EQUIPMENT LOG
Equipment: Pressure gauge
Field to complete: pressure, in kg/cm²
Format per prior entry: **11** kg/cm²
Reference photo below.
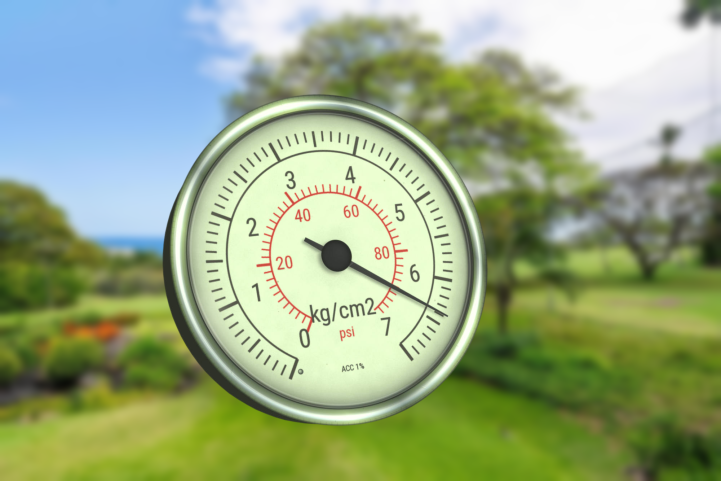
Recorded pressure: **6.4** kg/cm²
